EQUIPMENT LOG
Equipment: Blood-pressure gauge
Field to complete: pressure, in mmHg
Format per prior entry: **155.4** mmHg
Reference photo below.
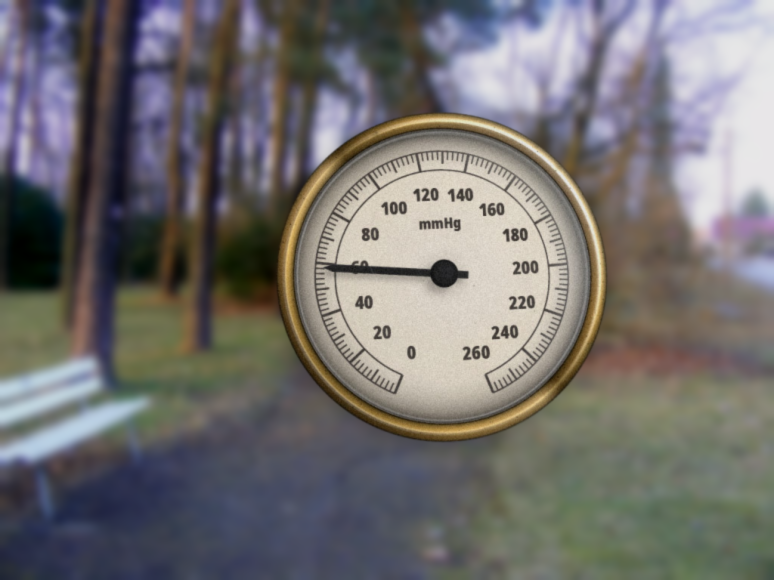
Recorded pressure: **58** mmHg
